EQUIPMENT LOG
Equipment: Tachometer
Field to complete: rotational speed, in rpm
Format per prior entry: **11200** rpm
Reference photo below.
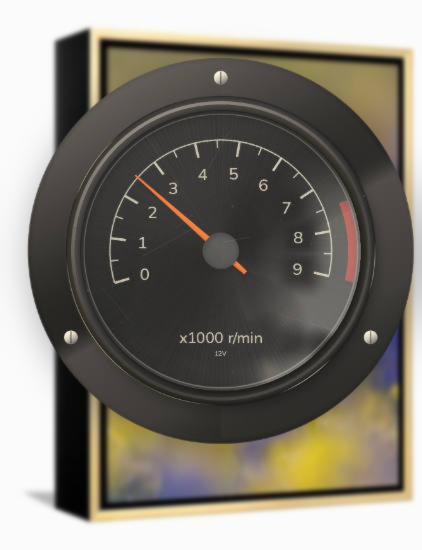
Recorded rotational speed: **2500** rpm
